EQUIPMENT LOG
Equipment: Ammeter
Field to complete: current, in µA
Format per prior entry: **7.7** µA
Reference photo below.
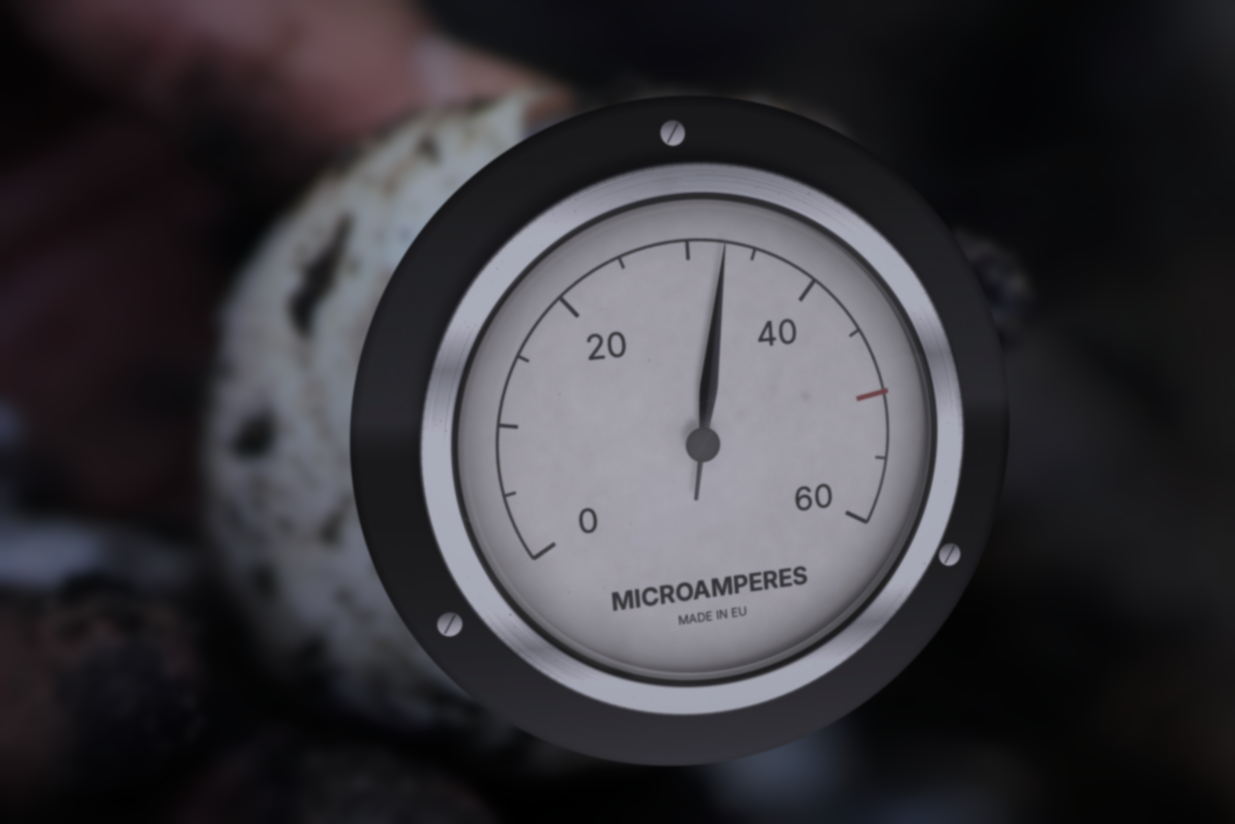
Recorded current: **32.5** µA
